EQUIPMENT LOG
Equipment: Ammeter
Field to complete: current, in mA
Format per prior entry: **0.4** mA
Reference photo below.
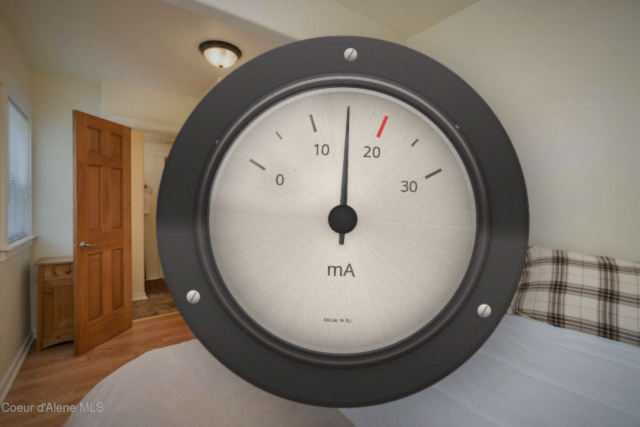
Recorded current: **15** mA
